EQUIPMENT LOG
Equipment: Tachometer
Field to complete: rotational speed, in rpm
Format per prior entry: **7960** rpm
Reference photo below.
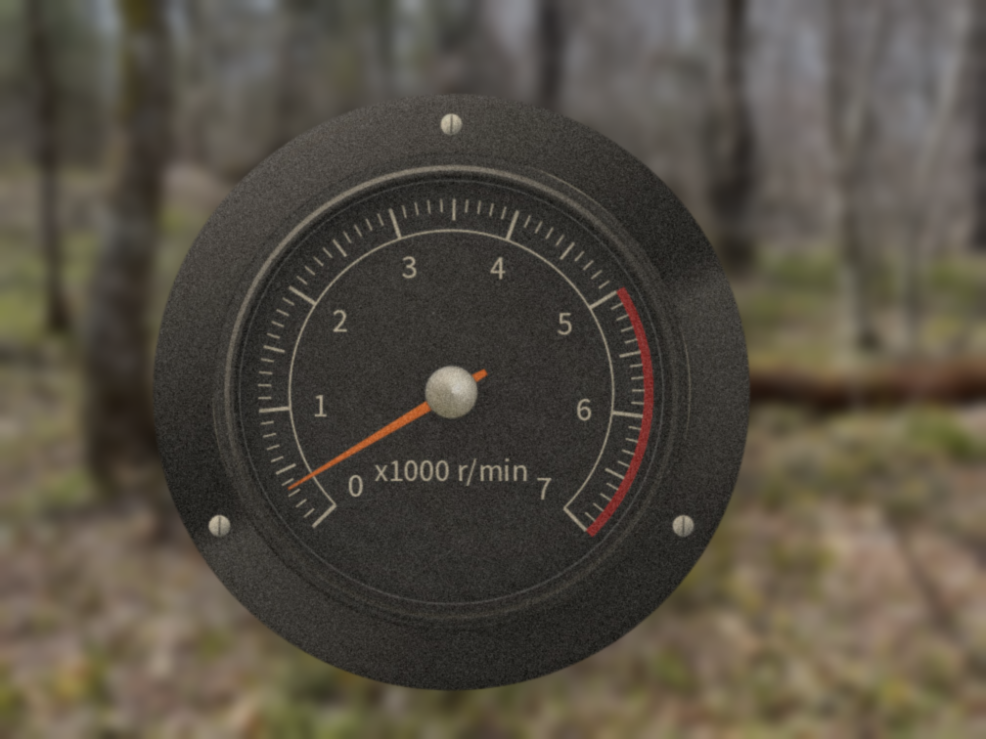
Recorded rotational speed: **350** rpm
